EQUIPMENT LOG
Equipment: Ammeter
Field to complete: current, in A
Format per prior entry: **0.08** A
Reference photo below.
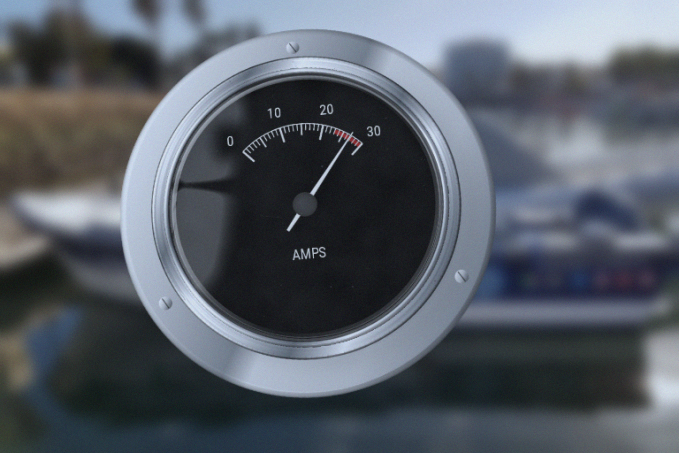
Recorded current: **27** A
